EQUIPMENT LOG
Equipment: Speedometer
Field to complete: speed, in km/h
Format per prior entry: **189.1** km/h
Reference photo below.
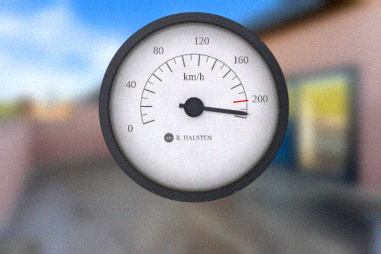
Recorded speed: **215** km/h
